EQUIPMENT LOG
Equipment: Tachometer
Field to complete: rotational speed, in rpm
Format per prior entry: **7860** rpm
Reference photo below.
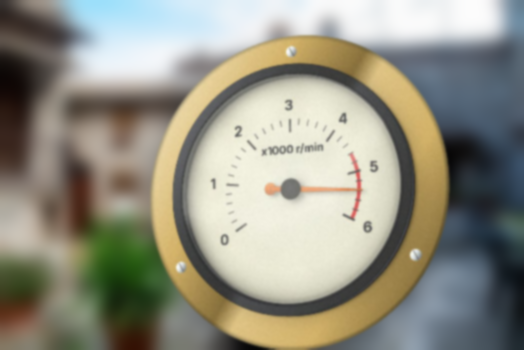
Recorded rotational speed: **5400** rpm
